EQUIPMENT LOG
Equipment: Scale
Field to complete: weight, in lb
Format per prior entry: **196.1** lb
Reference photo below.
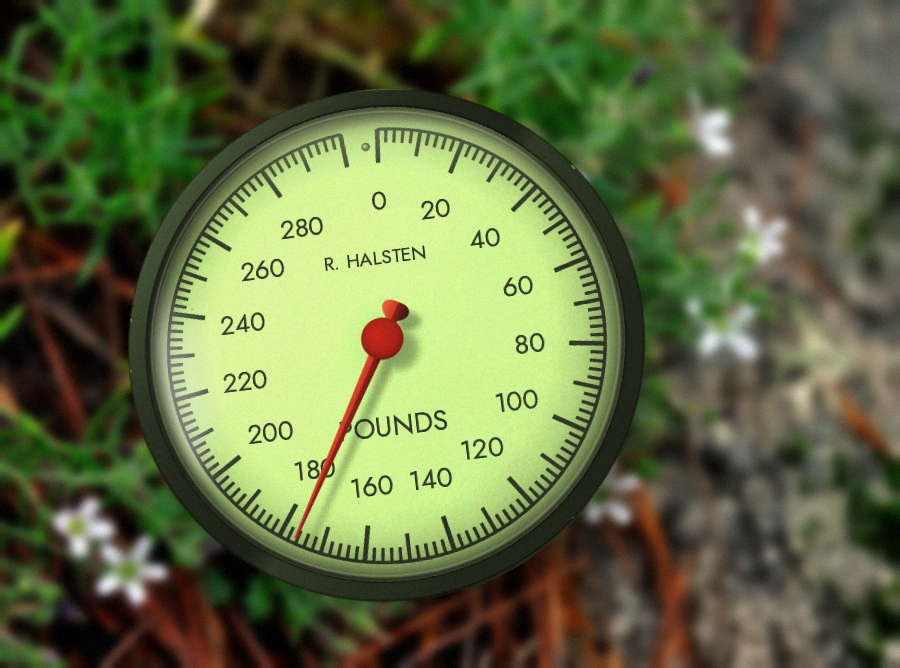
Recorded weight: **176** lb
